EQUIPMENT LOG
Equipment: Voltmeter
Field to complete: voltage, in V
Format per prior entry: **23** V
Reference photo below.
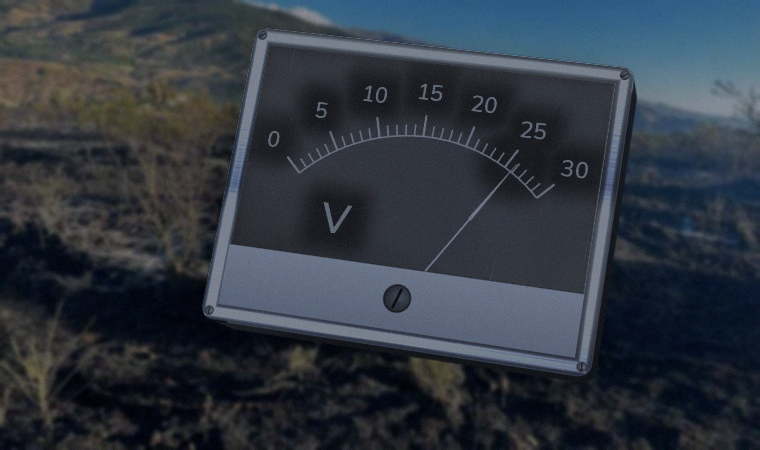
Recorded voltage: **26** V
